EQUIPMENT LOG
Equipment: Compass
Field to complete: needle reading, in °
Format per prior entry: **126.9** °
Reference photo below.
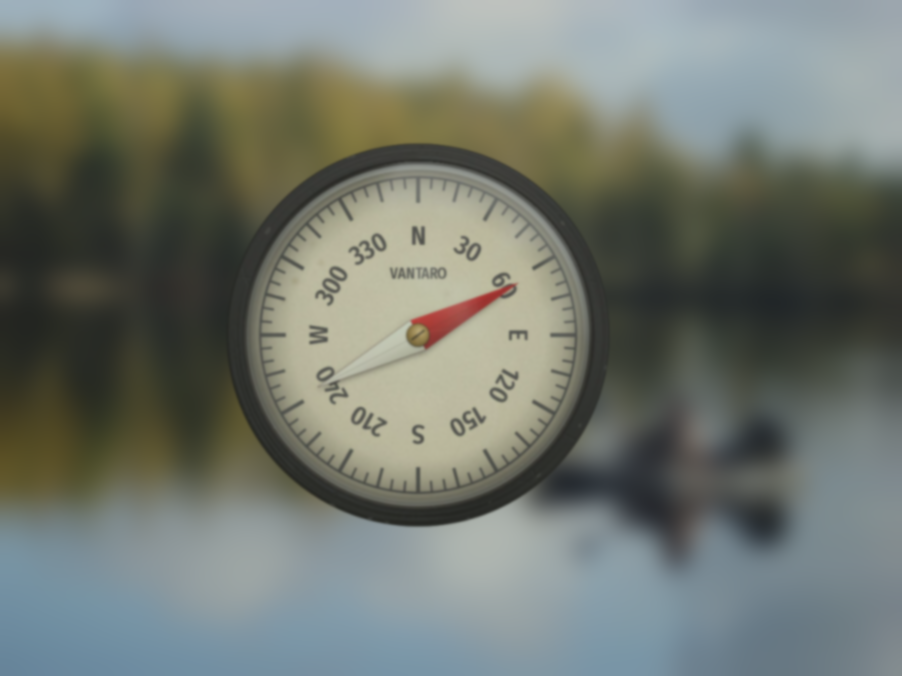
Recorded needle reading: **62.5** °
